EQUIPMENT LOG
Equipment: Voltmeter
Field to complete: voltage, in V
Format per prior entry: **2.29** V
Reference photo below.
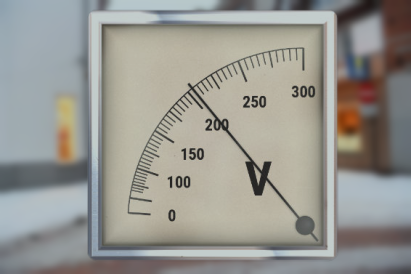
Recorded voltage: **205** V
